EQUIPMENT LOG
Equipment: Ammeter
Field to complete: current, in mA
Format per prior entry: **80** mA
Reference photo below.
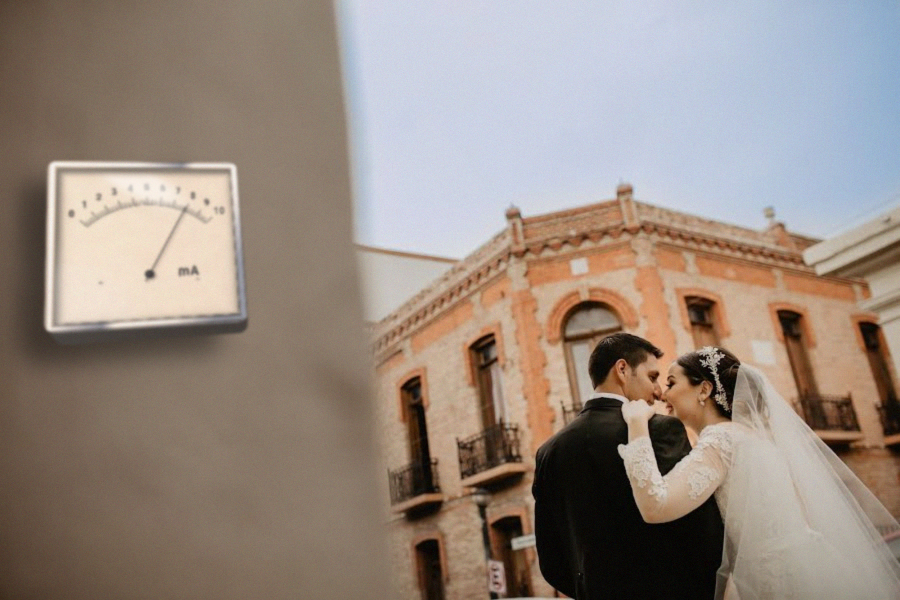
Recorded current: **8** mA
